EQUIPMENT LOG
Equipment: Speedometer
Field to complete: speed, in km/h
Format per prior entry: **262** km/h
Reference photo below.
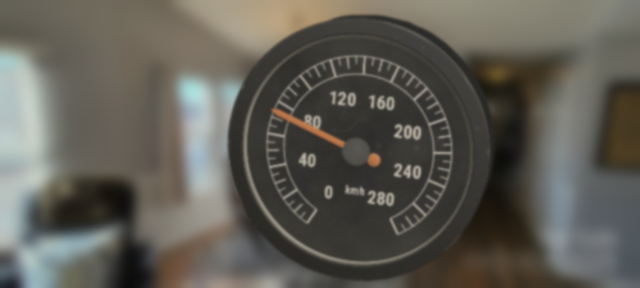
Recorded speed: **75** km/h
